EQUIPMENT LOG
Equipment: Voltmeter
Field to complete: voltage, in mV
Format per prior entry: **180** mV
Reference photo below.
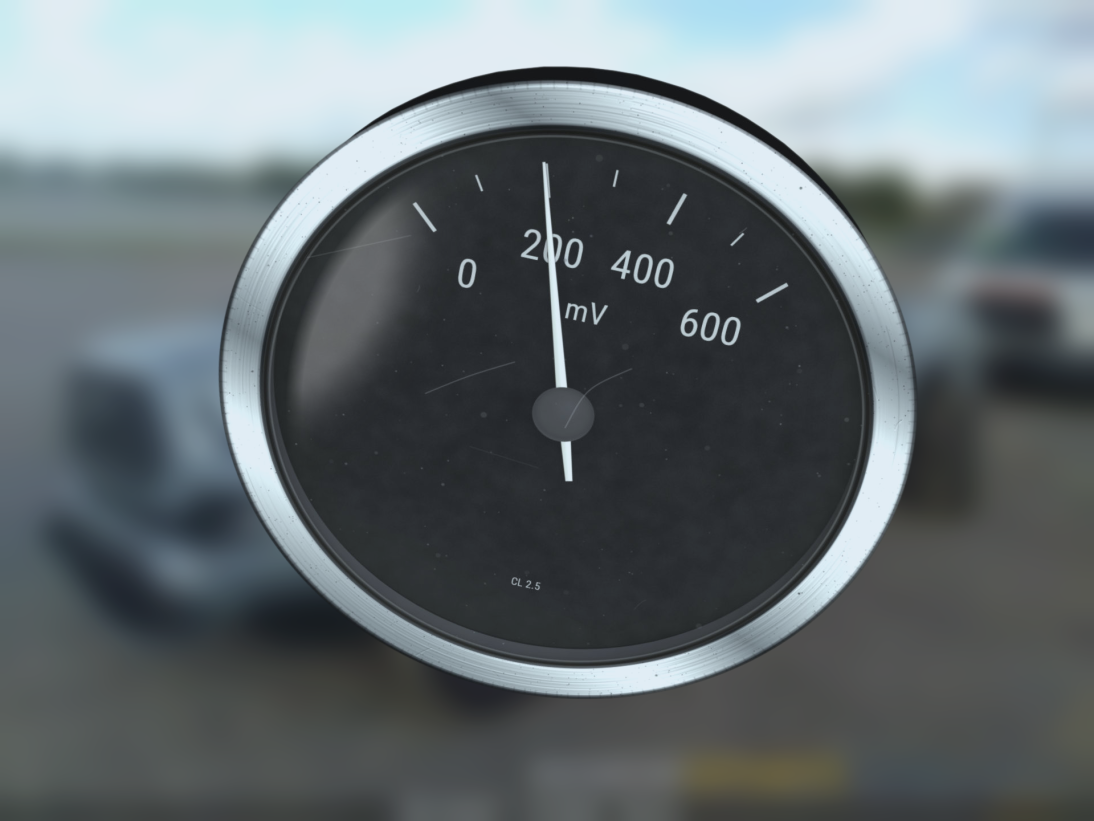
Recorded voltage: **200** mV
